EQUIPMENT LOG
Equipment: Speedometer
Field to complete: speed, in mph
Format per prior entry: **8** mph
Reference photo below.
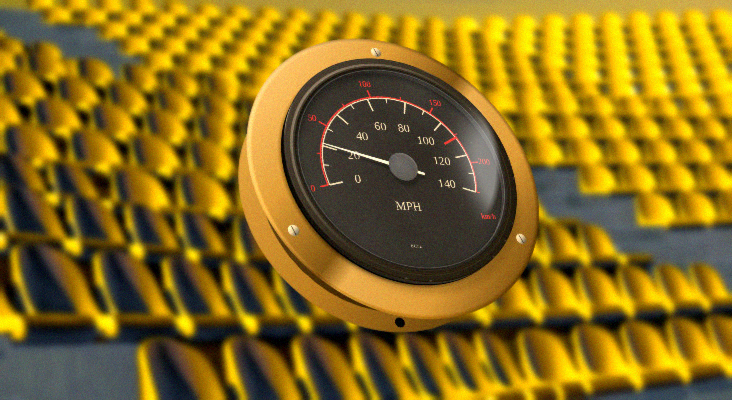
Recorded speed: **20** mph
